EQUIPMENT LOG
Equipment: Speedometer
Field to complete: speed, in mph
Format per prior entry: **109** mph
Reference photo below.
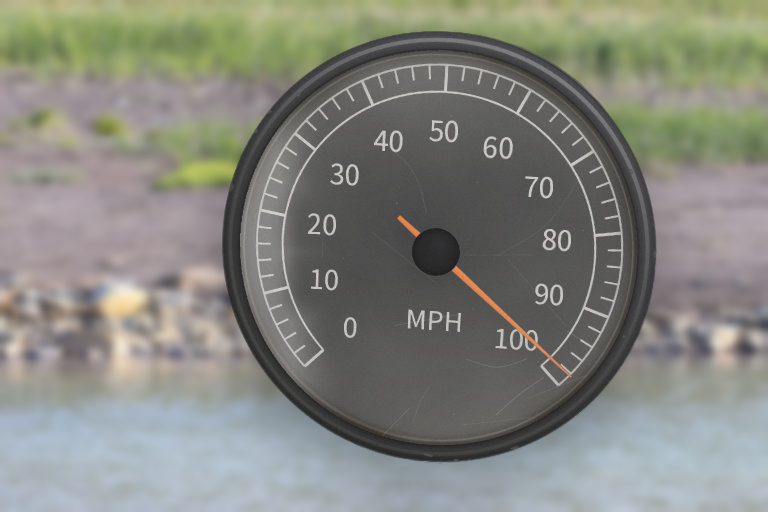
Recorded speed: **98** mph
